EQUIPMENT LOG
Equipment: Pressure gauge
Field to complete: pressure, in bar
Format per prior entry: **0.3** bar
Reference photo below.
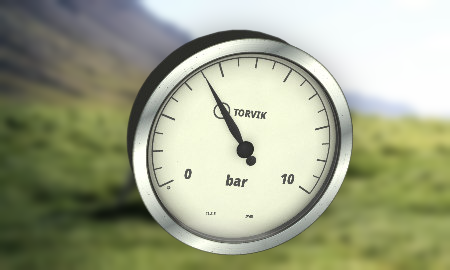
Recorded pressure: **3.5** bar
